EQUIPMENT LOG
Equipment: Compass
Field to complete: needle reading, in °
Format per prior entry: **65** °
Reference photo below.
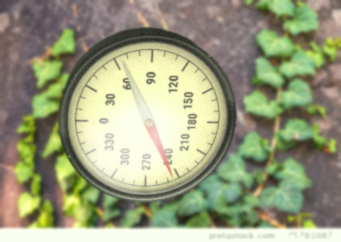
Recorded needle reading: **245** °
